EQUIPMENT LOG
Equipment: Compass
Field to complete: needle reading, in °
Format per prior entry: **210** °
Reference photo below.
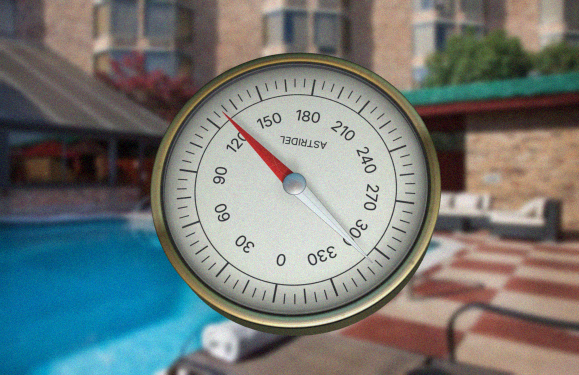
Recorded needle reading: **127.5** °
